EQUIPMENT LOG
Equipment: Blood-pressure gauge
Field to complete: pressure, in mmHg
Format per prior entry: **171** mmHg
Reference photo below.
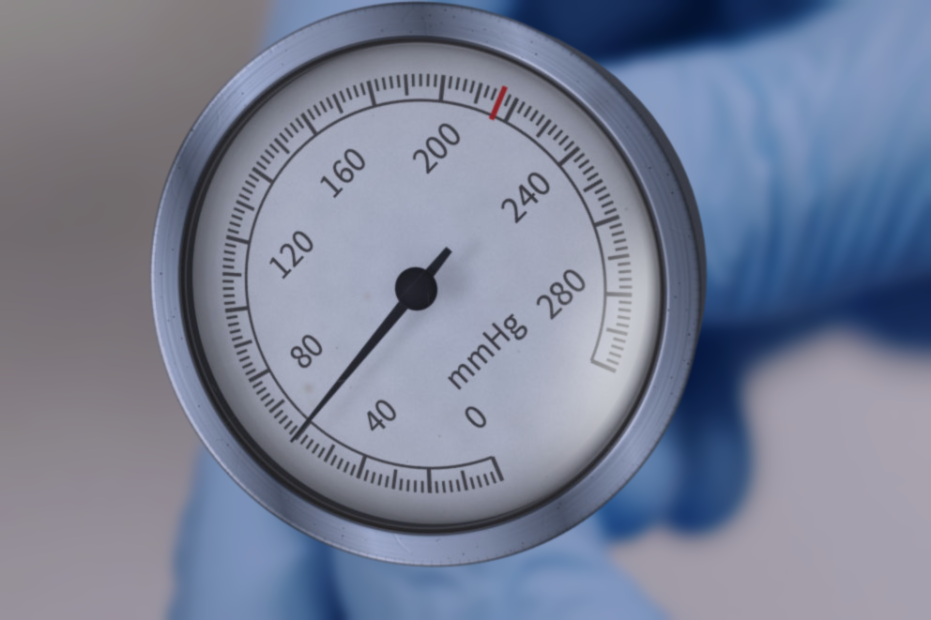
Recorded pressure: **60** mmHg
